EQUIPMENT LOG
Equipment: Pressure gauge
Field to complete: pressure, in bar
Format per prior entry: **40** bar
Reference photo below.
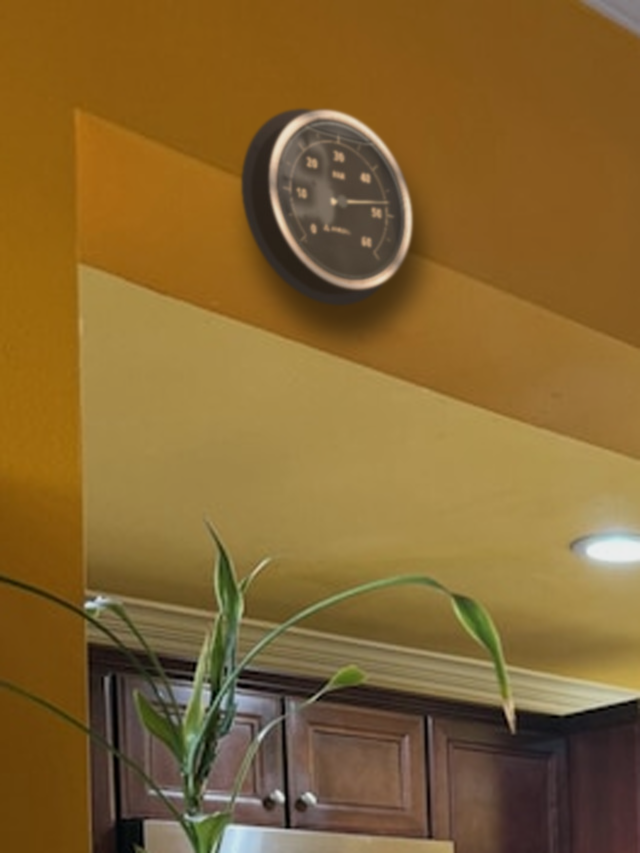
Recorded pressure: **47.5** bar
